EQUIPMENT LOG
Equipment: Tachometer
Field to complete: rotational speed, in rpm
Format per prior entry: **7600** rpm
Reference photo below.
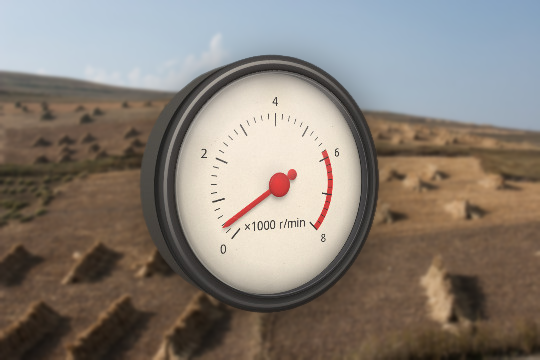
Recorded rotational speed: **400** rpm
